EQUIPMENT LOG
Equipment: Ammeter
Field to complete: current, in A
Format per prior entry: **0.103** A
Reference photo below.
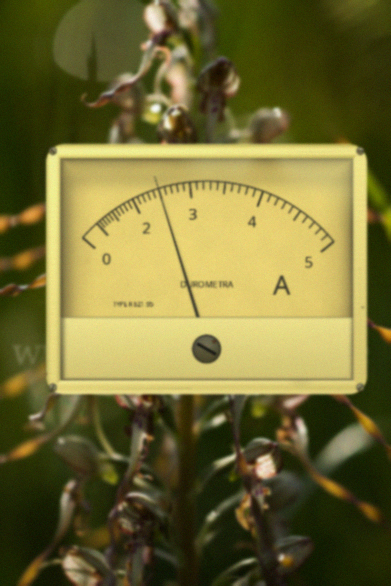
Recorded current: **2.5** A
